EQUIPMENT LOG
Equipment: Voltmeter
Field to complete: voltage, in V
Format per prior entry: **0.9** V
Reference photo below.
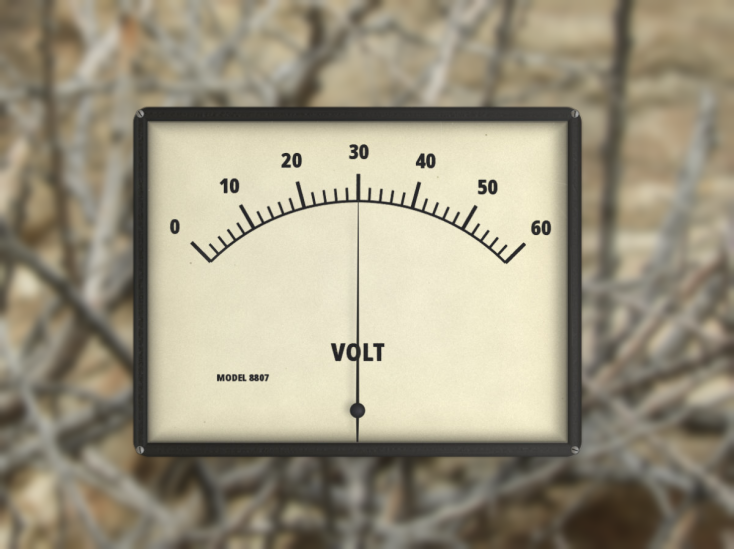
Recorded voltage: **30** V
